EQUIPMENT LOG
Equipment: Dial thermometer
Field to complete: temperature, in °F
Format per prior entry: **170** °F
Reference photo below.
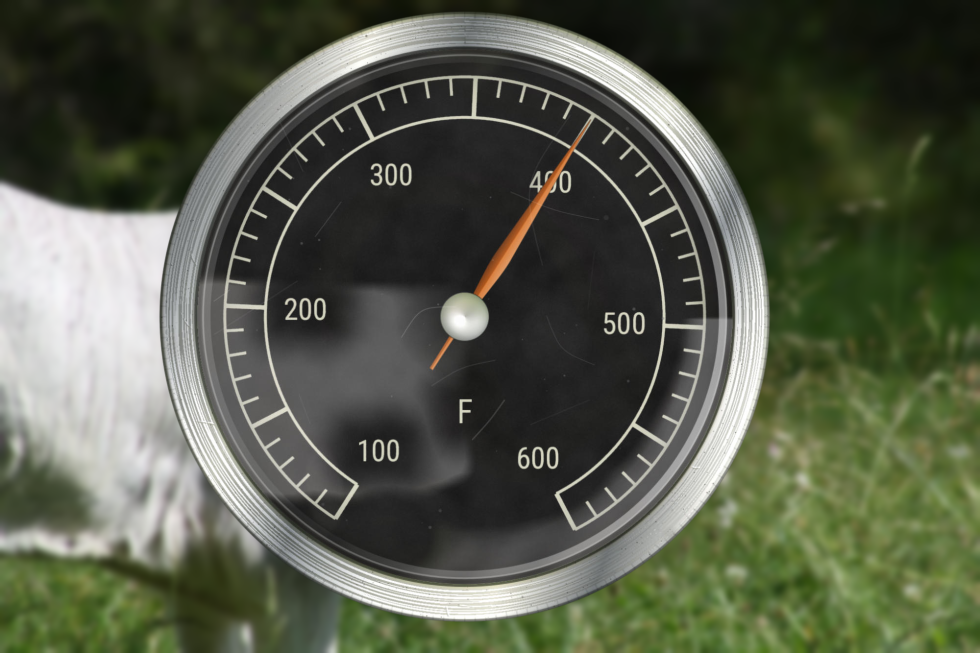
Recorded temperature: **400** °F
